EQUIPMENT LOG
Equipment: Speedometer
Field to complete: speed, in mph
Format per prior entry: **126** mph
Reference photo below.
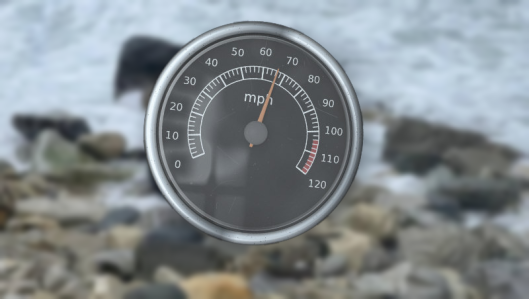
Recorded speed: **66** mph
